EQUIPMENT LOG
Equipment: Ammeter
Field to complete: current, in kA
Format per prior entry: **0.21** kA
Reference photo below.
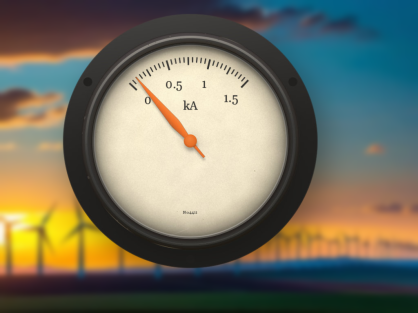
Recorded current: **0.1** kA
